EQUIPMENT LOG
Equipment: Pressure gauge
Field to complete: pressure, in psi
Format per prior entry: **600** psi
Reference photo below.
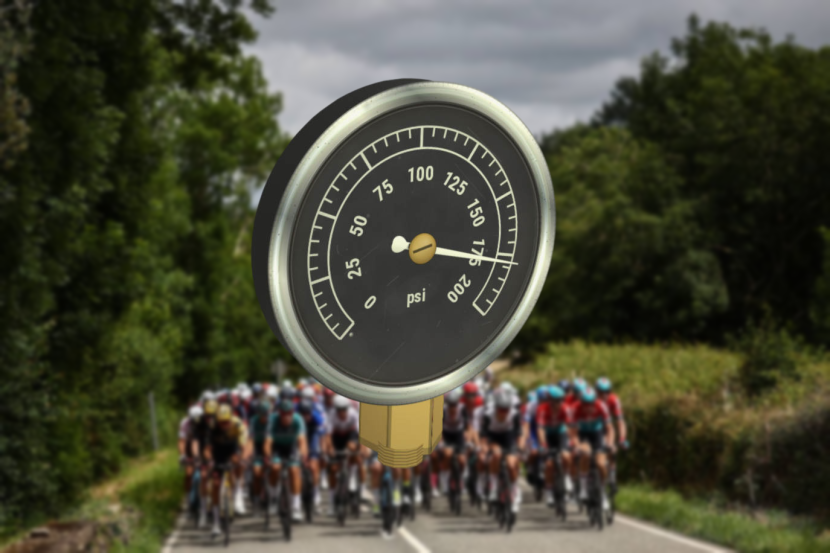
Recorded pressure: **177.5** psi
